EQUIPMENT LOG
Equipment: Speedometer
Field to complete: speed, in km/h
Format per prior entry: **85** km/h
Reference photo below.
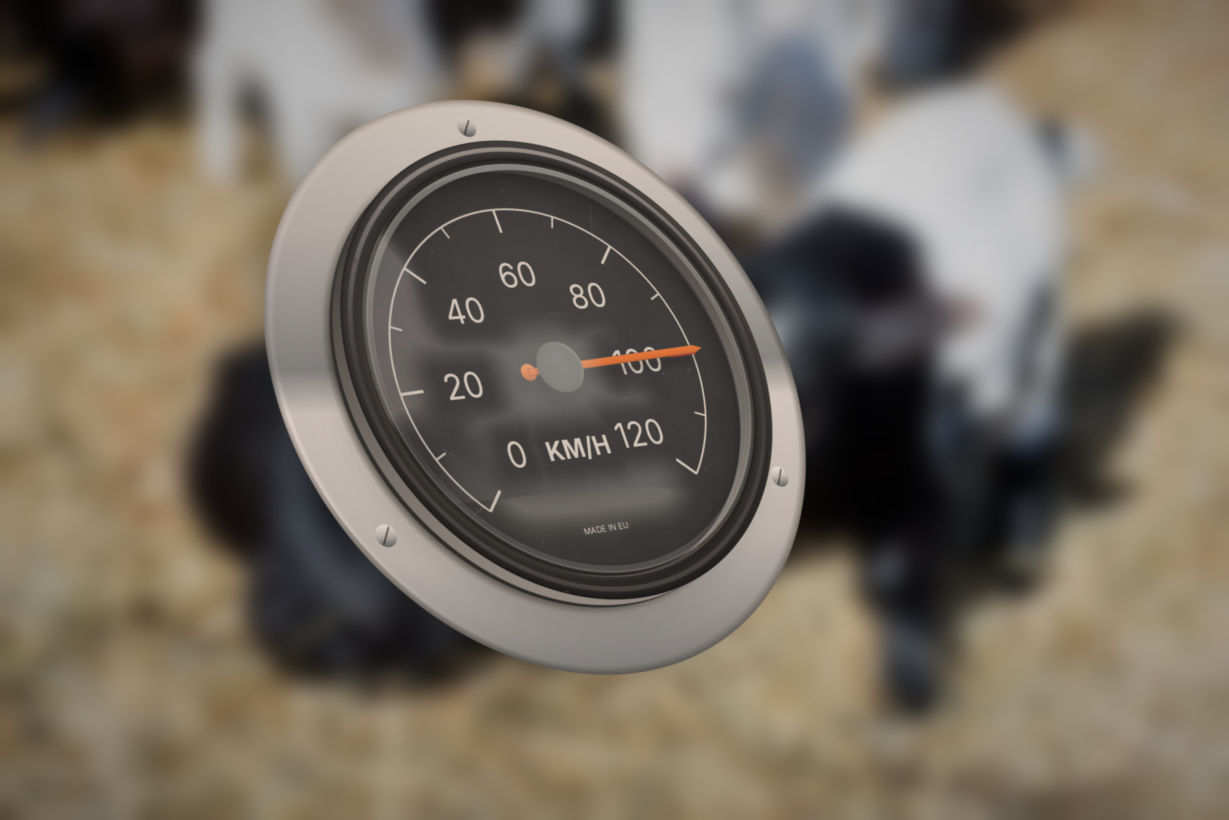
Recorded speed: **100** km/h
